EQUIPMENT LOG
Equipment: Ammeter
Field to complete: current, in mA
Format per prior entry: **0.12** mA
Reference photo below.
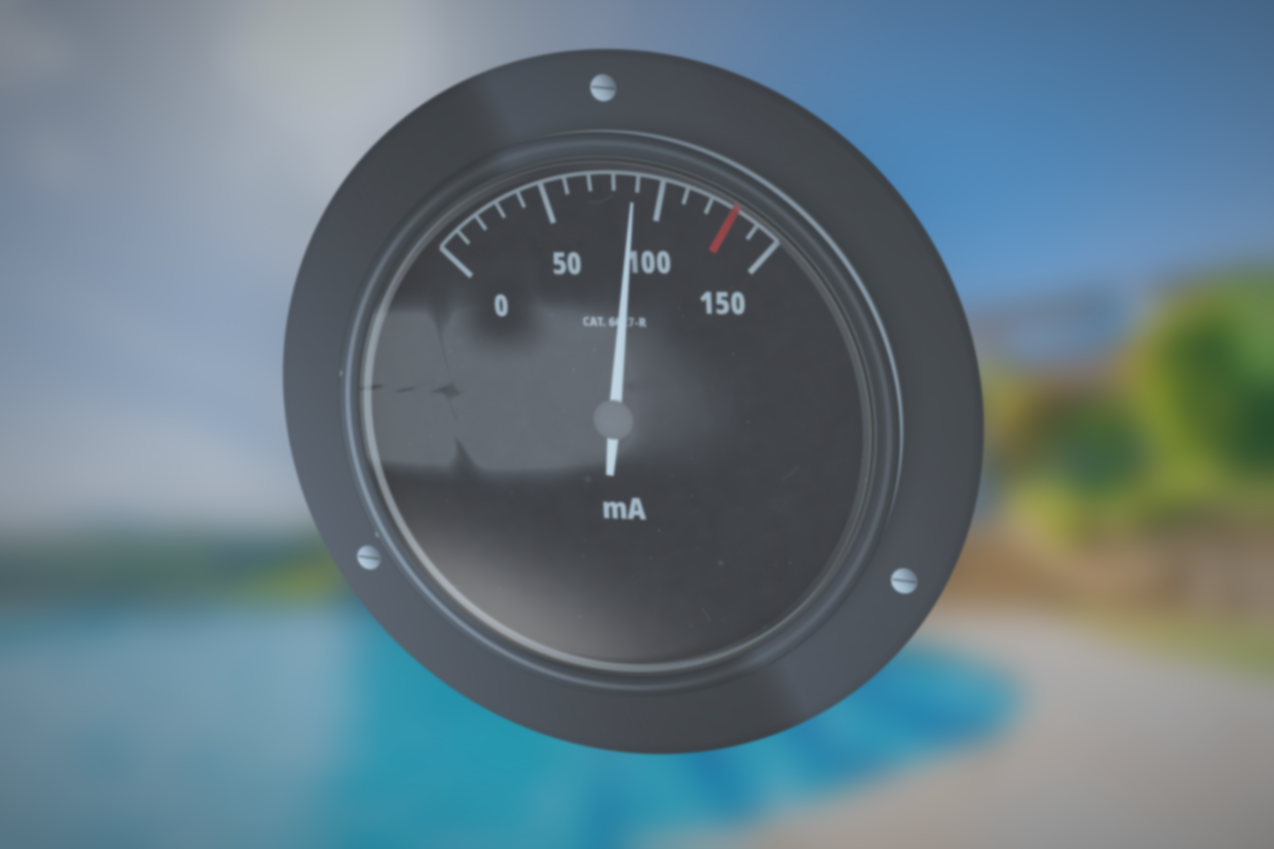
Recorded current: **90** mA
